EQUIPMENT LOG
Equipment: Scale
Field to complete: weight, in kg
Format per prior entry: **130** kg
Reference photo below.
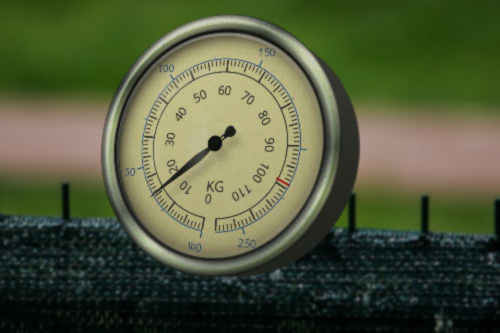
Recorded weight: **15** kg
